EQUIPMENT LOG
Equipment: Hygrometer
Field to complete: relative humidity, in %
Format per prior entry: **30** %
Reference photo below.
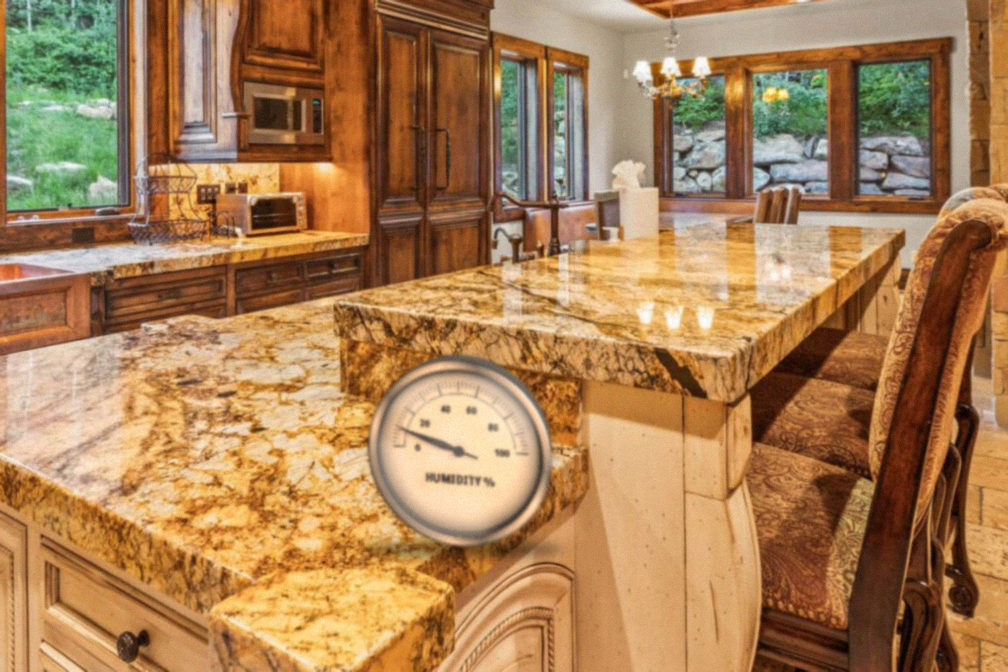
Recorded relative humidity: **10** %
